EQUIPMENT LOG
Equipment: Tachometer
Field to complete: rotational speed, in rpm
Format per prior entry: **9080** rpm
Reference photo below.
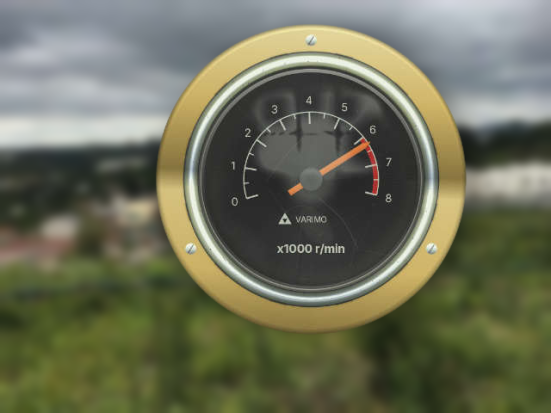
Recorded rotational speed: **6250** rpm
